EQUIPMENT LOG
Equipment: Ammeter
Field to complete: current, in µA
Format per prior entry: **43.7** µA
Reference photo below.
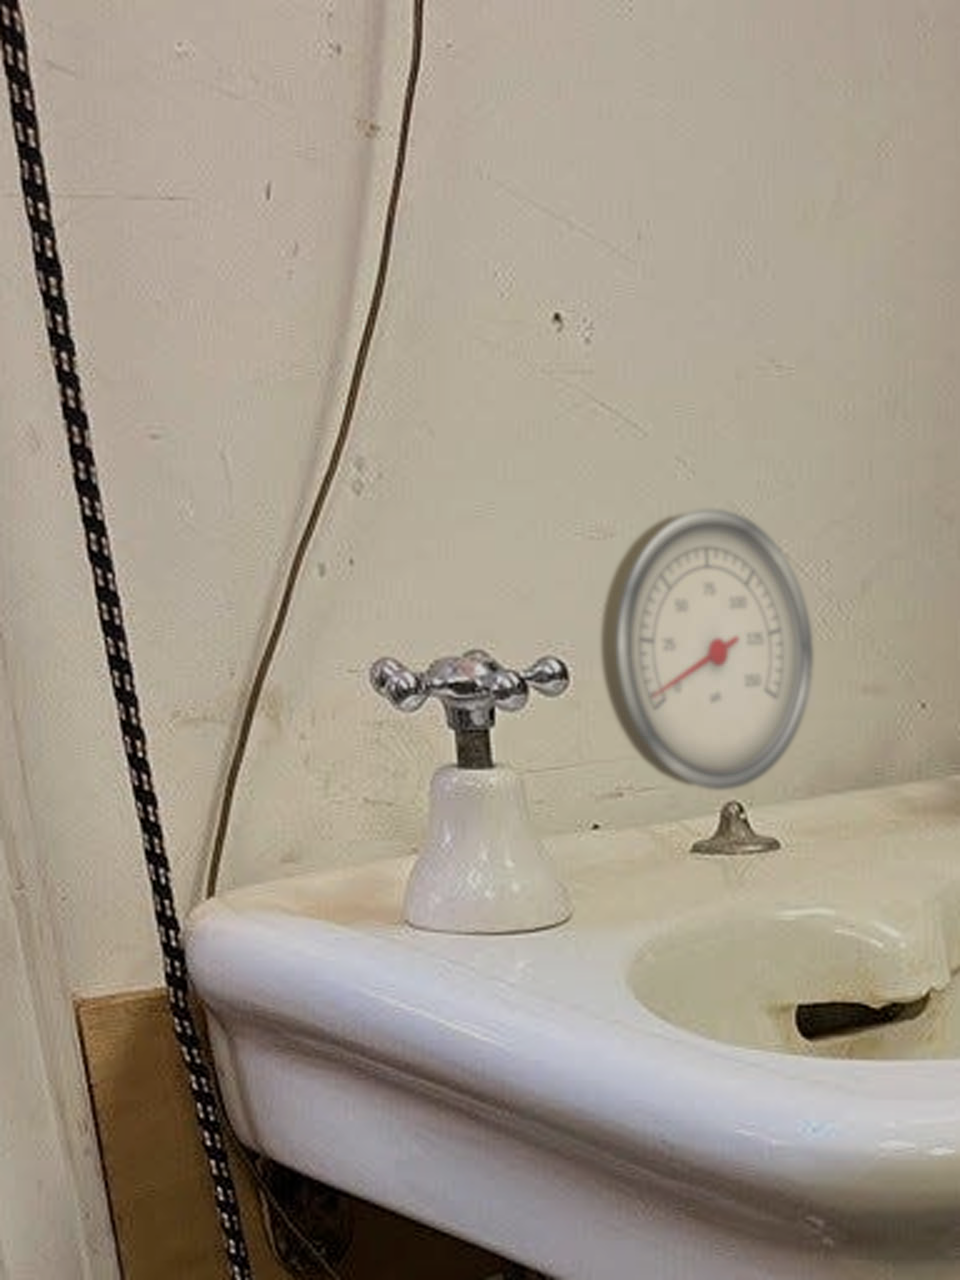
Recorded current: **5** µA
